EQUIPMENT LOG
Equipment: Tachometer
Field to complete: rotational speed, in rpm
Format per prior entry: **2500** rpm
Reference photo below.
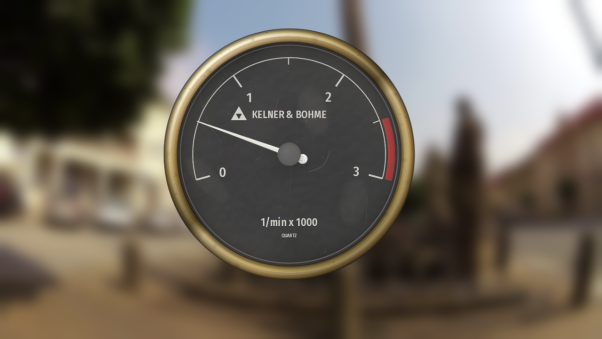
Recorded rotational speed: **500** rpm
